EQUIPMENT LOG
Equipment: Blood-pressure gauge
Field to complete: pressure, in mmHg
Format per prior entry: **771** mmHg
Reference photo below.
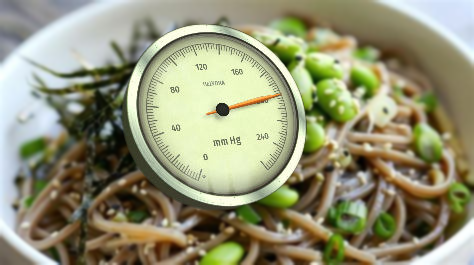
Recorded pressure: **200** mmHg
